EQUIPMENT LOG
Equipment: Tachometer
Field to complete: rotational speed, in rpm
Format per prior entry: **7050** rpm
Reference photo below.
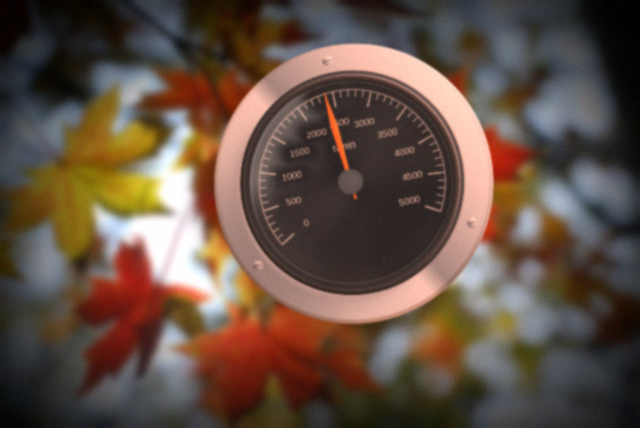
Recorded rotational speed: **2400** rpm
